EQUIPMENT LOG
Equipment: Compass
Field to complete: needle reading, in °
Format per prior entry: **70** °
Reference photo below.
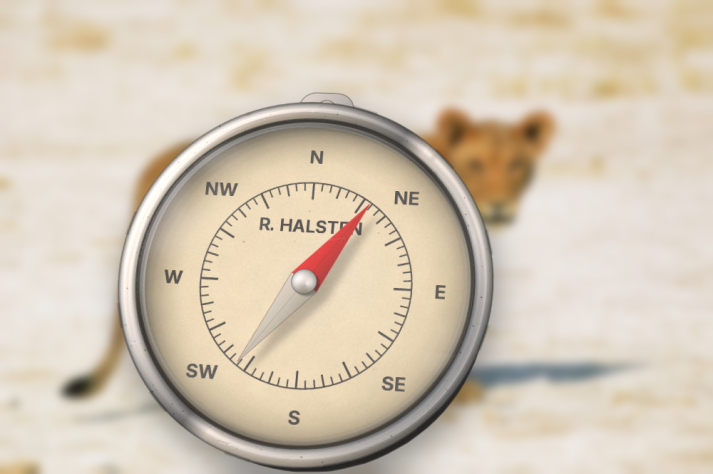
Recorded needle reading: **35** °
